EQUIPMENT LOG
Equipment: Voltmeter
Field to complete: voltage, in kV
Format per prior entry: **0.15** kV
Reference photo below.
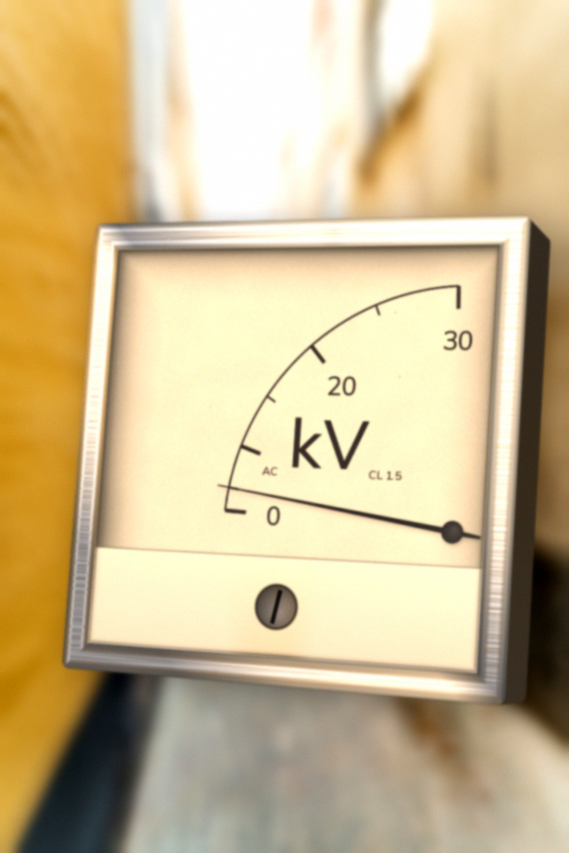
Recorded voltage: **5** kV
